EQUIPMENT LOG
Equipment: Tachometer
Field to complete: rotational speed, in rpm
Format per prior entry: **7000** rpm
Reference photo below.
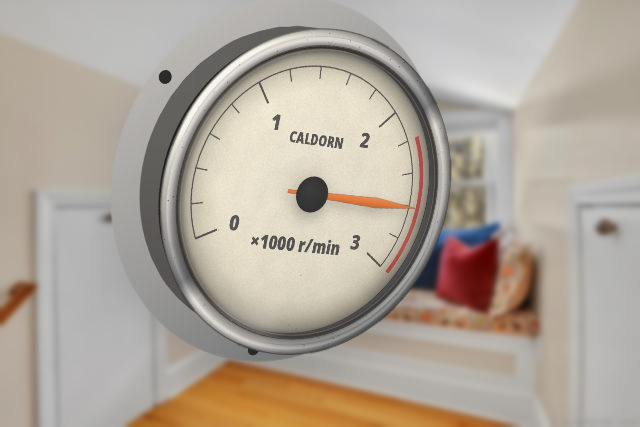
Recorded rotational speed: **2600** rpm
